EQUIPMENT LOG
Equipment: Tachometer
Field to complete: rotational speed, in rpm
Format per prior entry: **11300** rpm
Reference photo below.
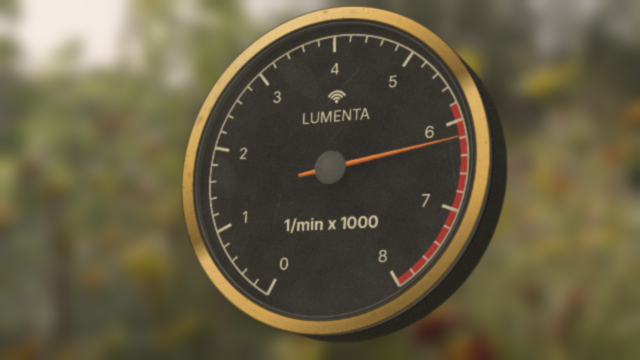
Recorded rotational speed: **6200** rpm
